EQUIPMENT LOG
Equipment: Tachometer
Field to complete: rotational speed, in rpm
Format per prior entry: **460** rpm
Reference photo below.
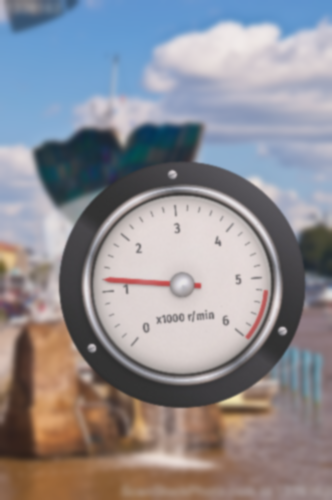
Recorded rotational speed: **1200** rpm
